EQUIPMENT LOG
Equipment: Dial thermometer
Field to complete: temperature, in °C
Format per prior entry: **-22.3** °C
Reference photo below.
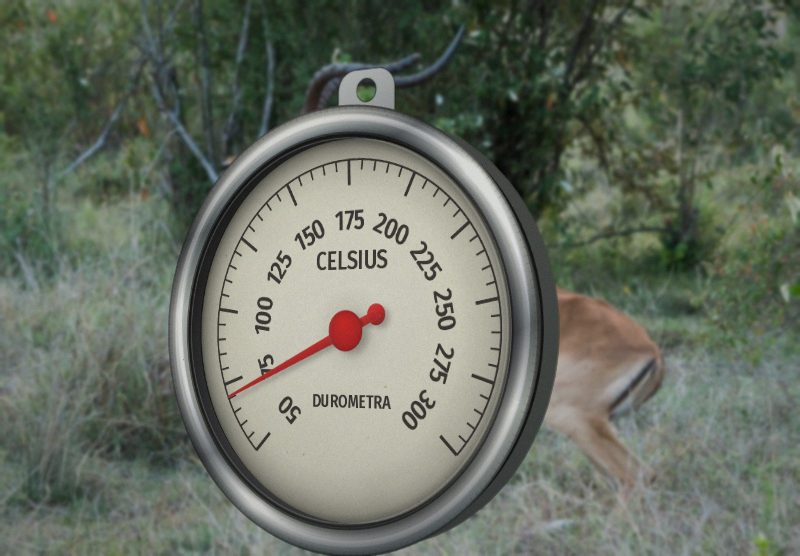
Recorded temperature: **70** °C
